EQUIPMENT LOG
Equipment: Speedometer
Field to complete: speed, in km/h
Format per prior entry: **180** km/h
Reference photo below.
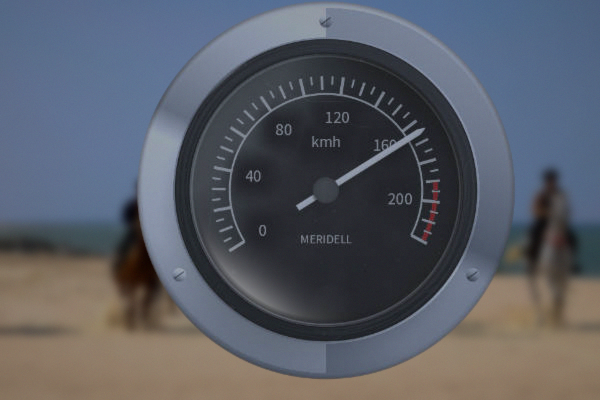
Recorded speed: **165** km/h
